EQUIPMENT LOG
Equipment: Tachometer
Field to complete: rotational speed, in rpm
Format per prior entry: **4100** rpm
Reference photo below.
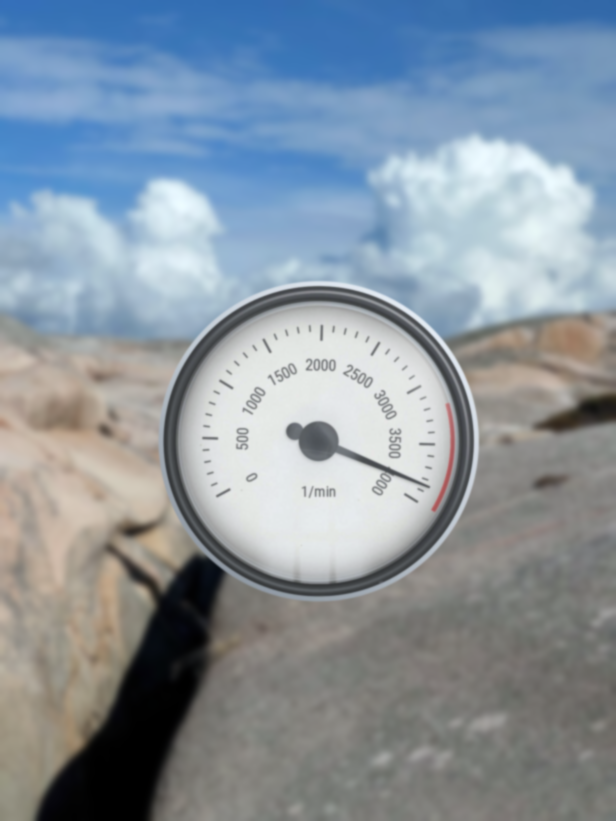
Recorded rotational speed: **3850** rpm
